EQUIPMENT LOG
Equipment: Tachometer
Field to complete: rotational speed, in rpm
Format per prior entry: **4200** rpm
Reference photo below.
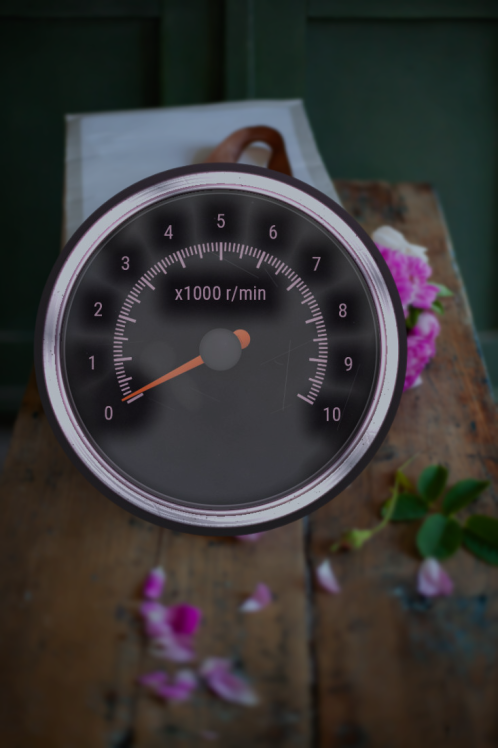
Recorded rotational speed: **100** rpm
